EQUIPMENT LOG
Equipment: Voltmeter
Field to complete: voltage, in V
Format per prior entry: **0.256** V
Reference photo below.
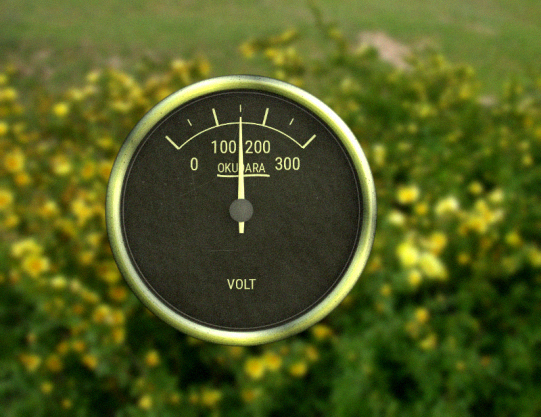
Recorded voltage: **150** V
